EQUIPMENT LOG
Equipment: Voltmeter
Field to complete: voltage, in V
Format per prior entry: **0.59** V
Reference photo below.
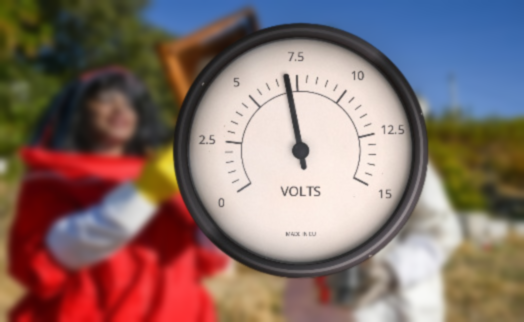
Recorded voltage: **7** V
